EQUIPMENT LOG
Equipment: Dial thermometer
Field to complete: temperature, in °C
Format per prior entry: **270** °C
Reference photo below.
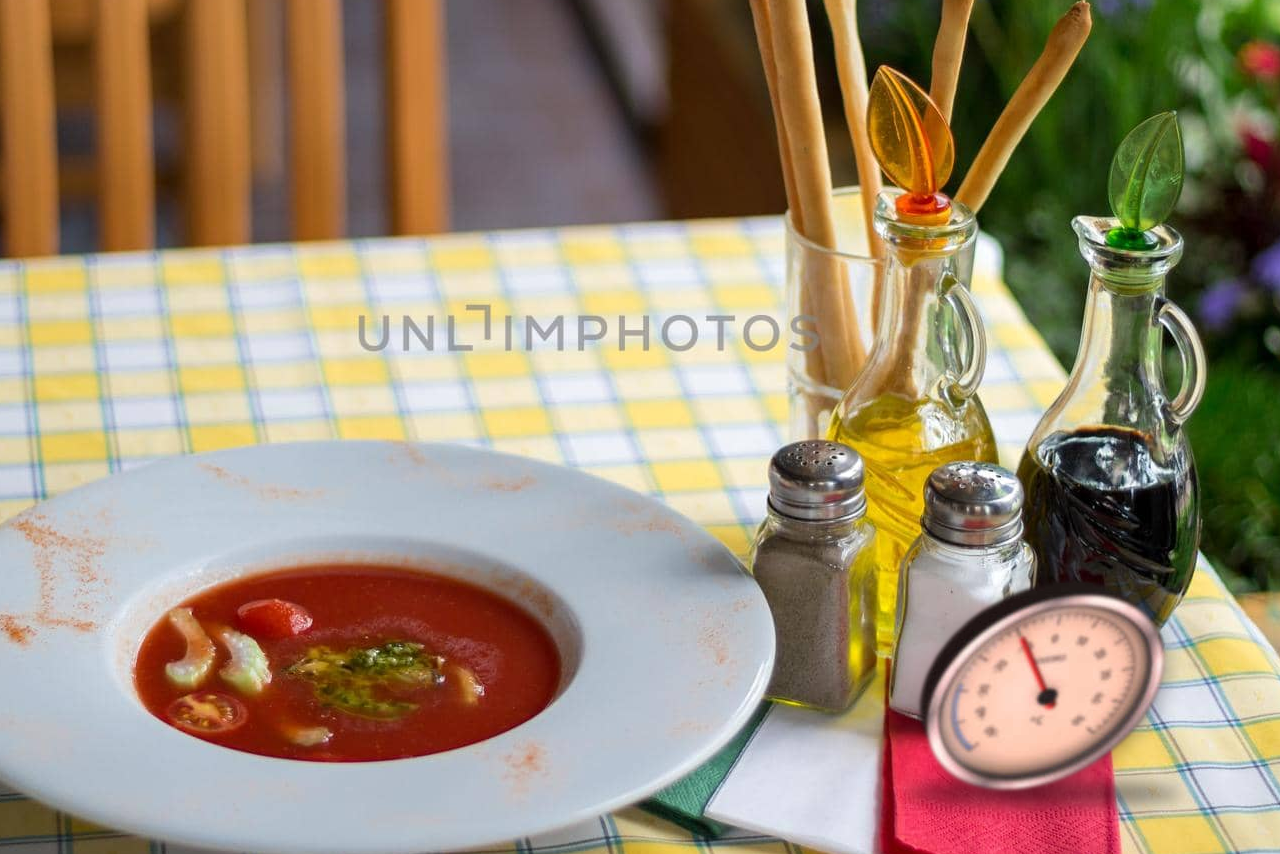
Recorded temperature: **-10** °C
